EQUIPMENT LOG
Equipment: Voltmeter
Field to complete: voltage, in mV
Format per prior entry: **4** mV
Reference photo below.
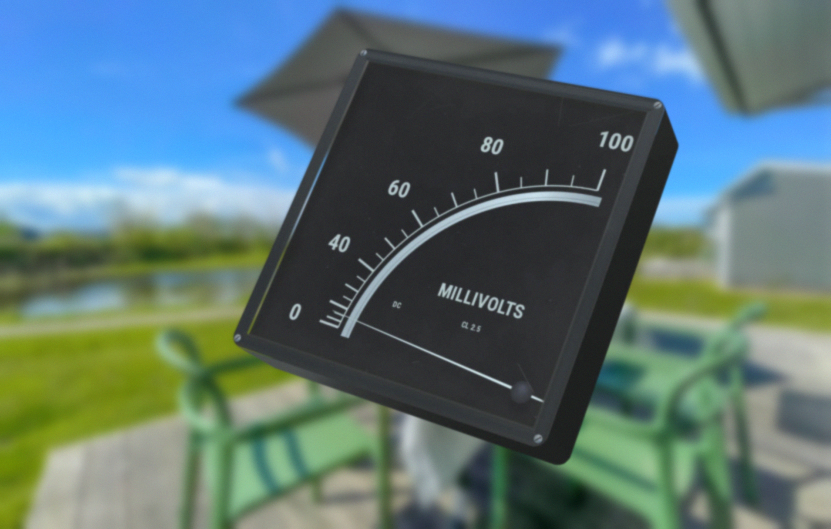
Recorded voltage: **15** mV
